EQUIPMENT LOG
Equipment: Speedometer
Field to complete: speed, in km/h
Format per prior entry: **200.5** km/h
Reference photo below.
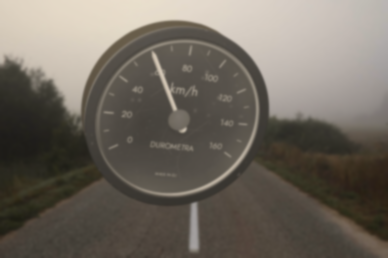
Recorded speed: **60** km/h
